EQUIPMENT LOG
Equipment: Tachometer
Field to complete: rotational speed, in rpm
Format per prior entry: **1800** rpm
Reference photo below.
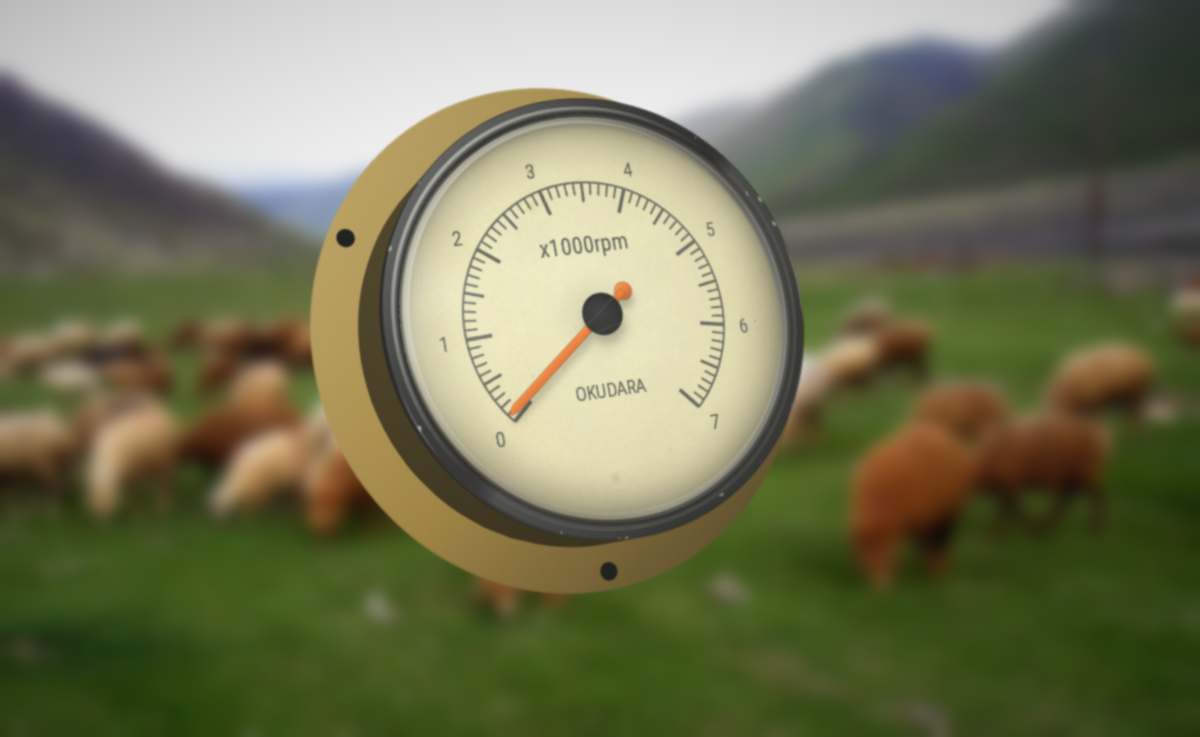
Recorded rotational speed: **100** rpm
